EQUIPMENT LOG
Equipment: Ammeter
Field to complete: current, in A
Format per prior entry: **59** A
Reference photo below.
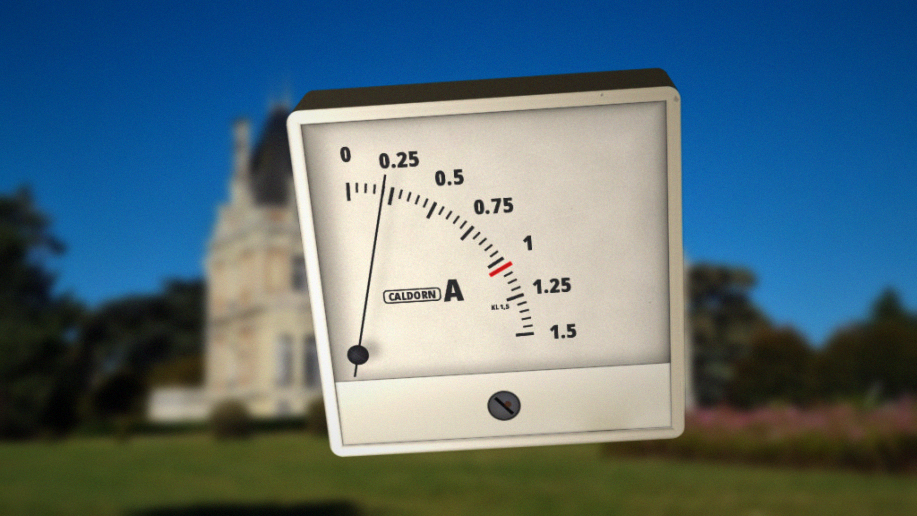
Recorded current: **0.2** A
